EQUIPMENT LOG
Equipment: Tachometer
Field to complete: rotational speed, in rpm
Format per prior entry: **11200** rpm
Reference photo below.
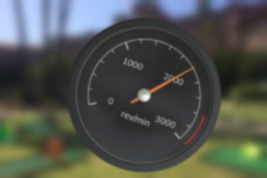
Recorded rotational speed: **2000** rpm
